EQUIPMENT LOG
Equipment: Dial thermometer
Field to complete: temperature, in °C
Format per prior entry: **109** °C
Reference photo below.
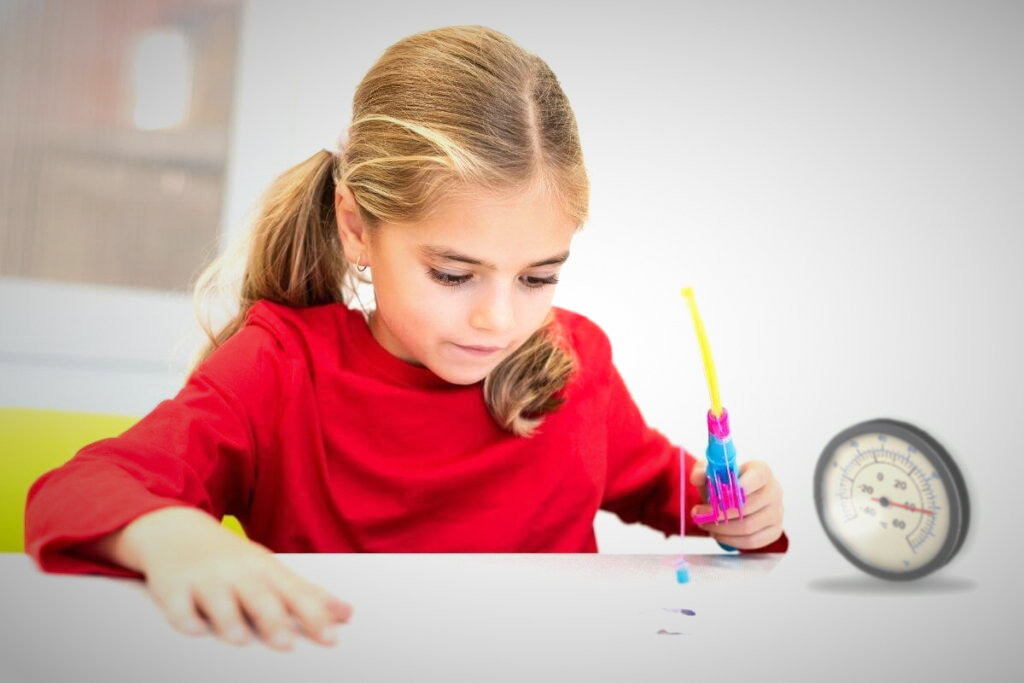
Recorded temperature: **40** °C
